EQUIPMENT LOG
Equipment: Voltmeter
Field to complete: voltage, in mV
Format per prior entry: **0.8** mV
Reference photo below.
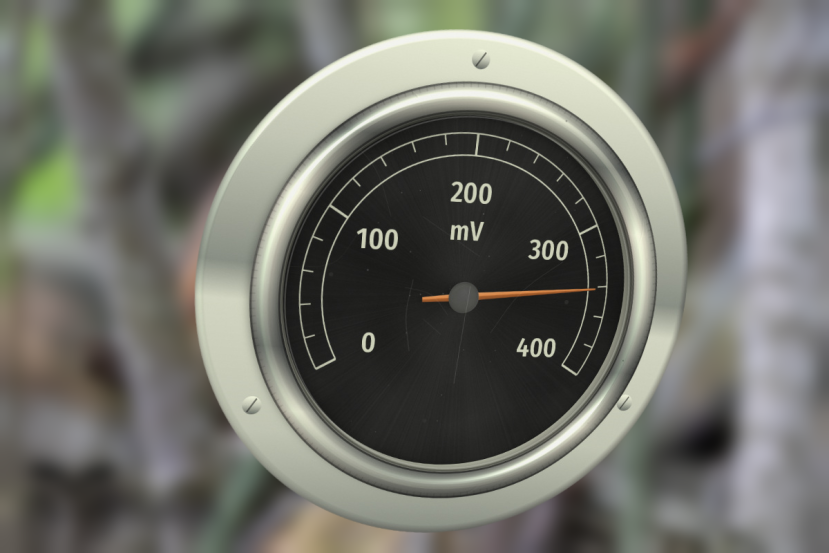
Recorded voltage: **340** mV
